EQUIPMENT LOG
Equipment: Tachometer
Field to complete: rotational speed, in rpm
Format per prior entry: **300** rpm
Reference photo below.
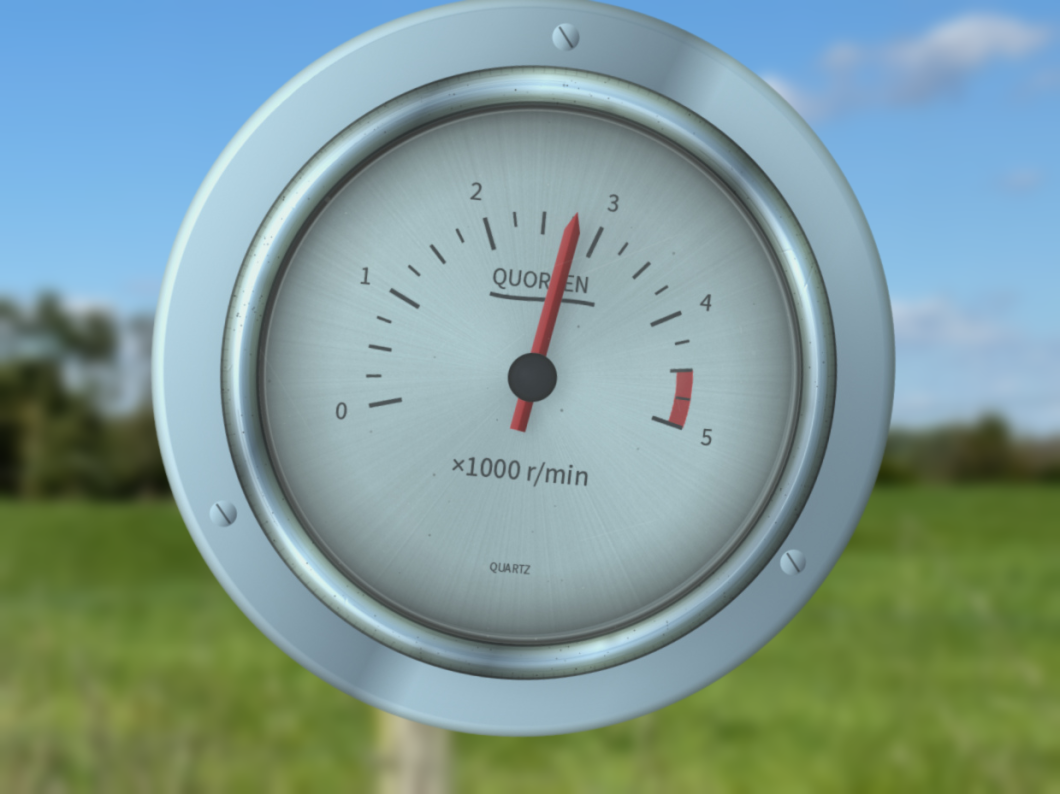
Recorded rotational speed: **2750** rpm
